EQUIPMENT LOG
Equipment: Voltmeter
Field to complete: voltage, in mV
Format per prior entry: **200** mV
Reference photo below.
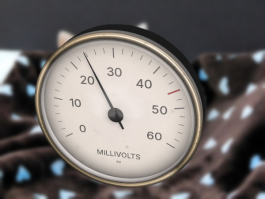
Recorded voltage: **24** mV
